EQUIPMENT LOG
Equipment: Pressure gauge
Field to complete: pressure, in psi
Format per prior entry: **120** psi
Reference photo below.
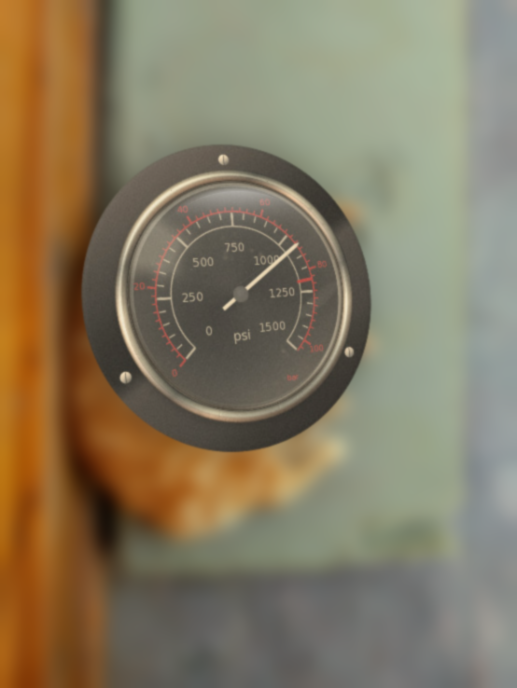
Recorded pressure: **1050** psi
